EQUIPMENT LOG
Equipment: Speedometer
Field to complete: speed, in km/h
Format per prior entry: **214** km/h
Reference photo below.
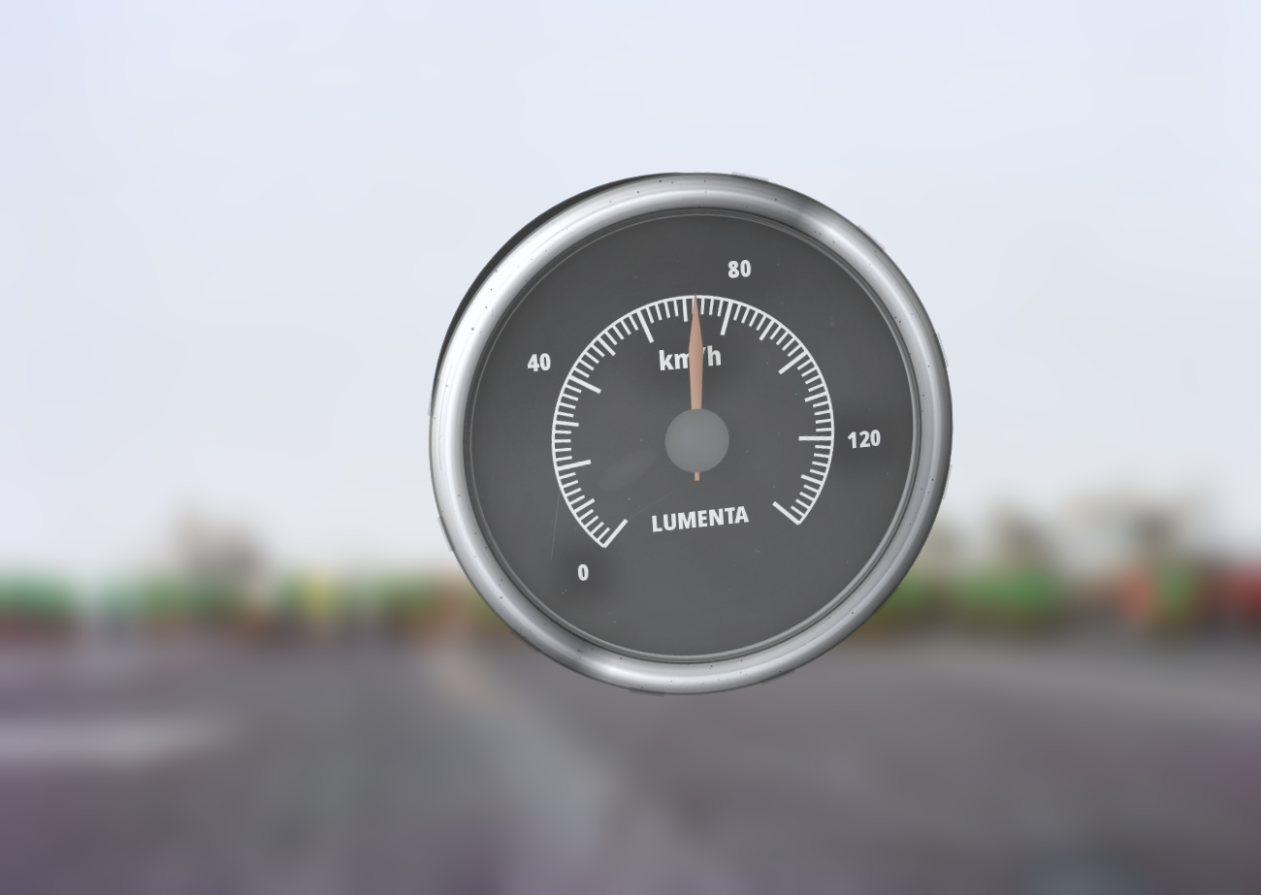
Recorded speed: **72** km/h
